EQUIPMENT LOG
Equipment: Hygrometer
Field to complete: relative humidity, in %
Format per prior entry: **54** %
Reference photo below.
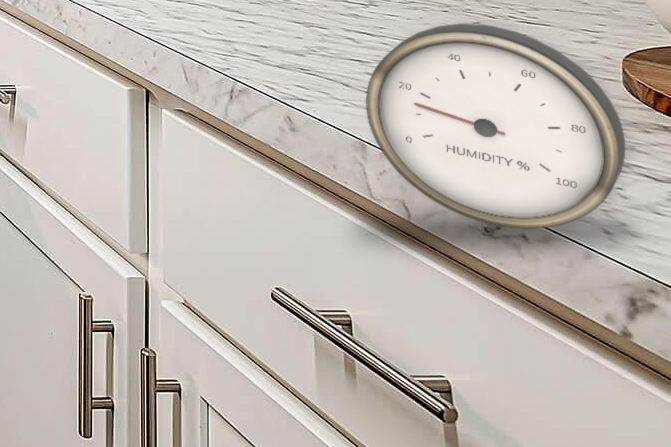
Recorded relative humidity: **15** %
